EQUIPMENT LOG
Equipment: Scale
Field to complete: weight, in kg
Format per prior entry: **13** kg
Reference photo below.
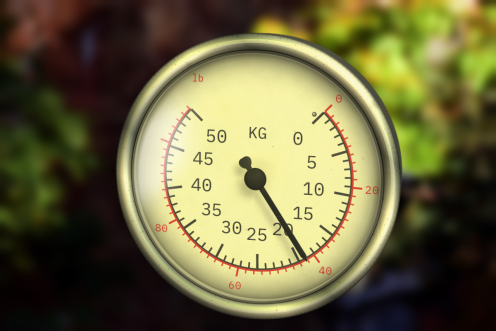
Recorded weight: **19** kg
